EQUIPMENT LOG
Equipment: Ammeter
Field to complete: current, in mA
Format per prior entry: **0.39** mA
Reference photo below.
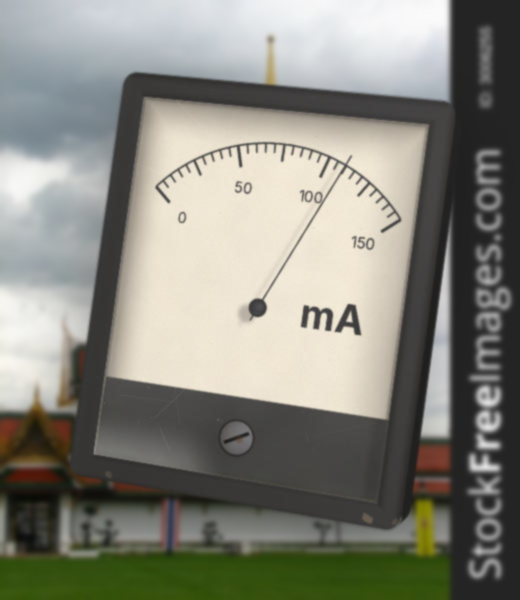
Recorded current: **110** mA
